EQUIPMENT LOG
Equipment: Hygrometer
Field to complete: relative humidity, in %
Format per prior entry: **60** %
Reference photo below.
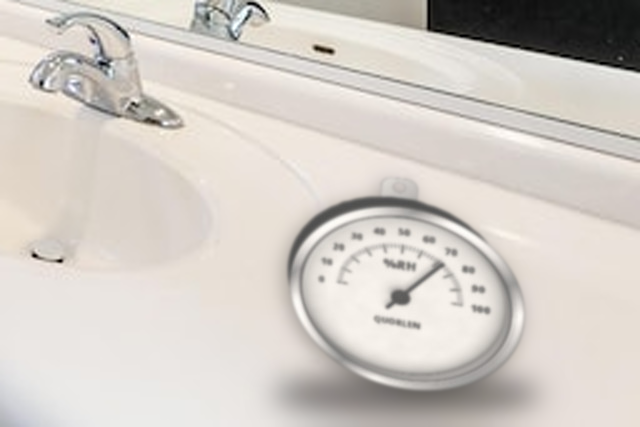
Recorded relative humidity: **70** %
